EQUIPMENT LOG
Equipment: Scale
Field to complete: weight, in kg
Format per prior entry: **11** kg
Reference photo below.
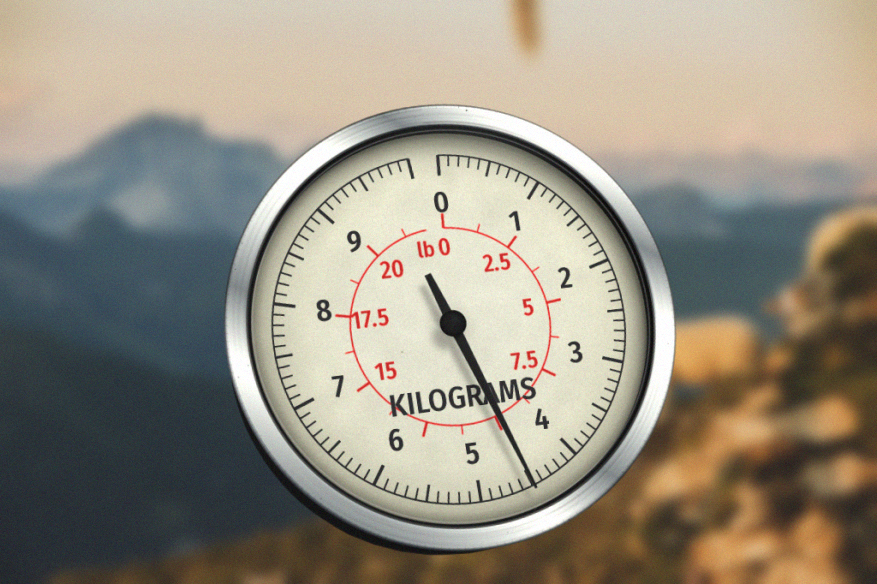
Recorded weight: **4.5** kg
